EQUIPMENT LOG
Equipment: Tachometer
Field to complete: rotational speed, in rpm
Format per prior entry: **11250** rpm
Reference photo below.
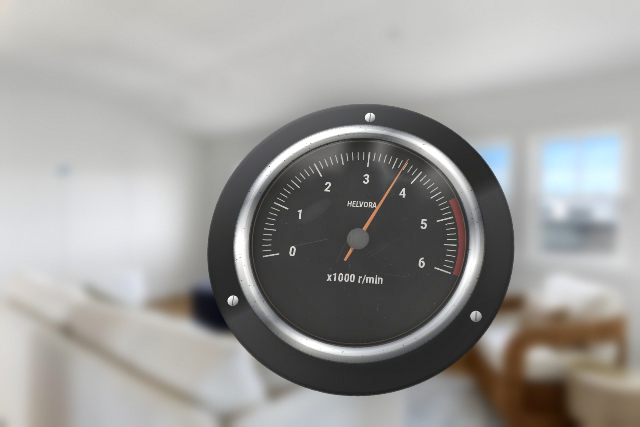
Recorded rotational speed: **3700** rpm
